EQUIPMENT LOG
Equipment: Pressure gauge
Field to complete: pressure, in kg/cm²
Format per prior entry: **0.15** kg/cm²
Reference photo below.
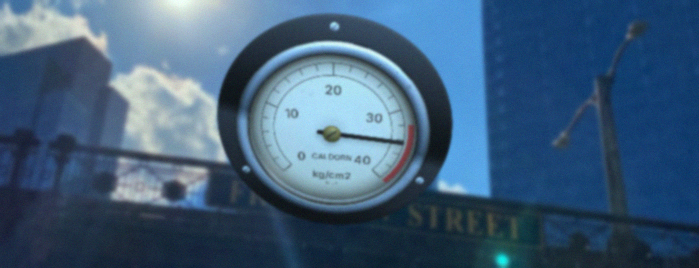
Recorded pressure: **34** kg/cm²
